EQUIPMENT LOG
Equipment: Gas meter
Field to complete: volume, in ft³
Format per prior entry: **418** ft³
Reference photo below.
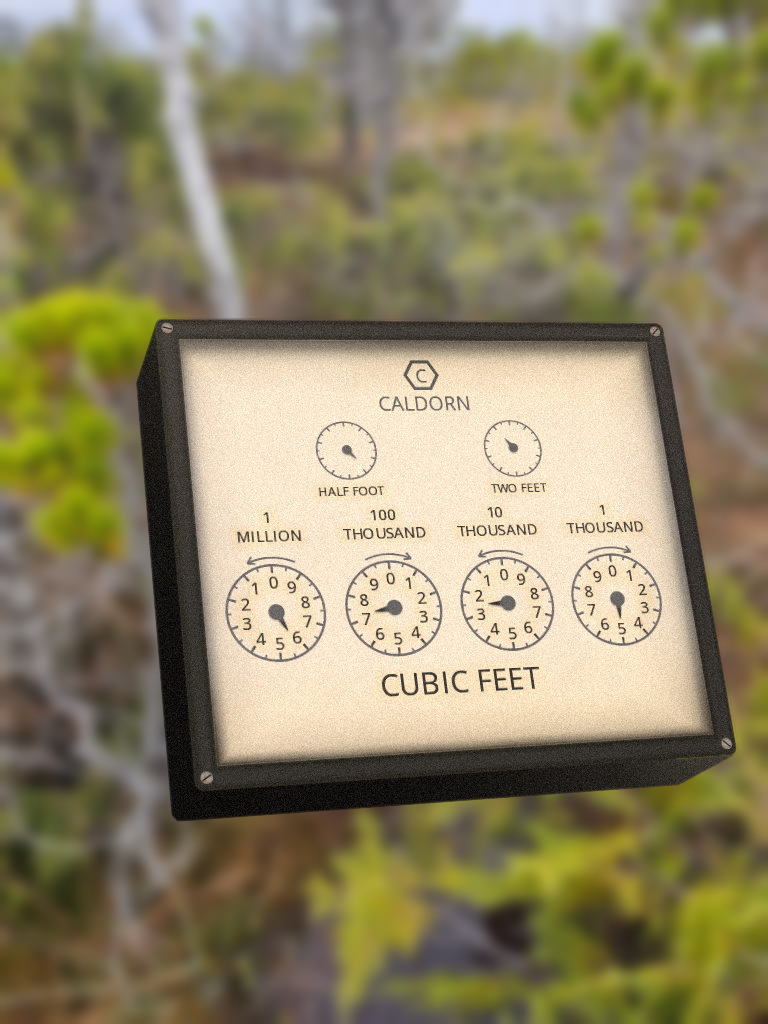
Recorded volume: **572500** ft³
